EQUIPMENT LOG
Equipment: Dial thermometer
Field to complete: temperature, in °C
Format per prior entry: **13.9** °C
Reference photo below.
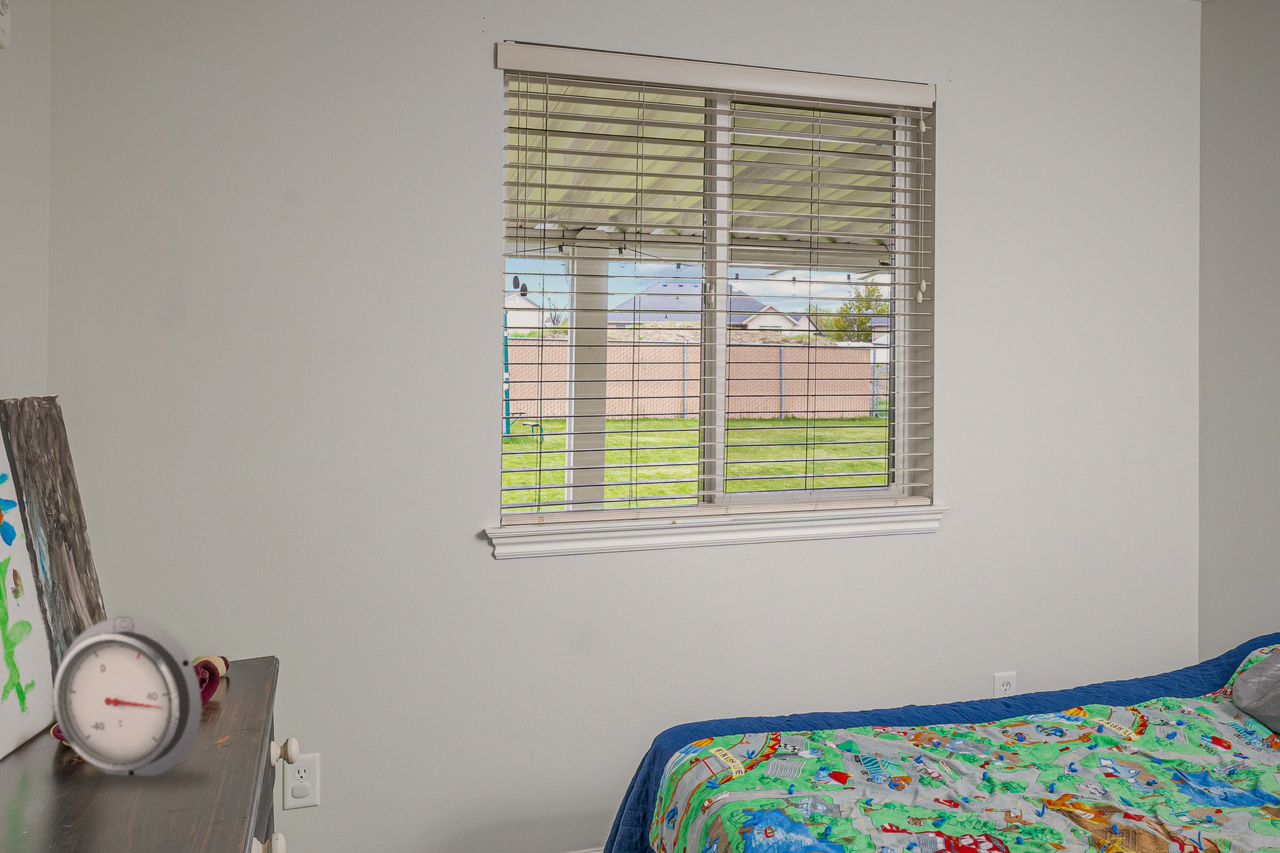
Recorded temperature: **45** °C
